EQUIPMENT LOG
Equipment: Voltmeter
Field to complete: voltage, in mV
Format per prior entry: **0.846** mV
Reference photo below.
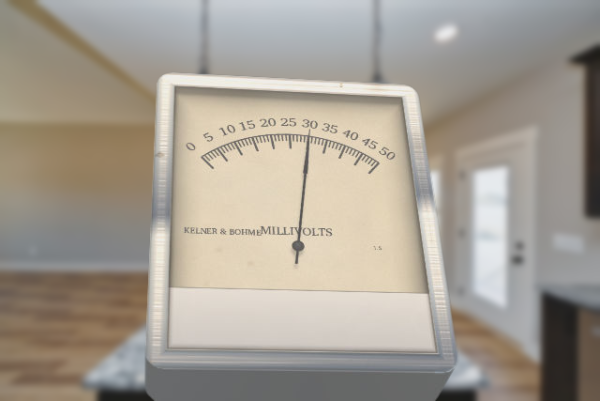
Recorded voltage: **30** mV
